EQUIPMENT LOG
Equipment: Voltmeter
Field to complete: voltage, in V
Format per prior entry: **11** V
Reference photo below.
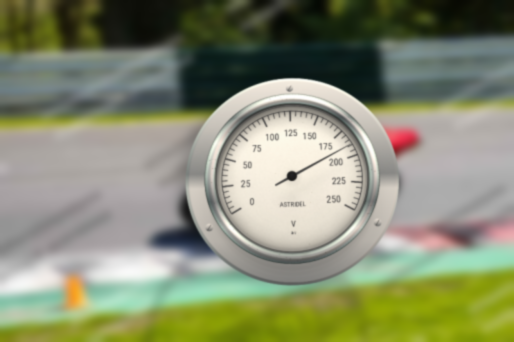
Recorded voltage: **190** V
